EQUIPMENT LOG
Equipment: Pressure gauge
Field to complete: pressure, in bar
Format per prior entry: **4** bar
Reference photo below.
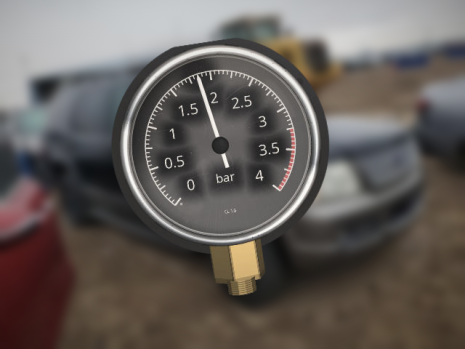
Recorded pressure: **1.85** bar
